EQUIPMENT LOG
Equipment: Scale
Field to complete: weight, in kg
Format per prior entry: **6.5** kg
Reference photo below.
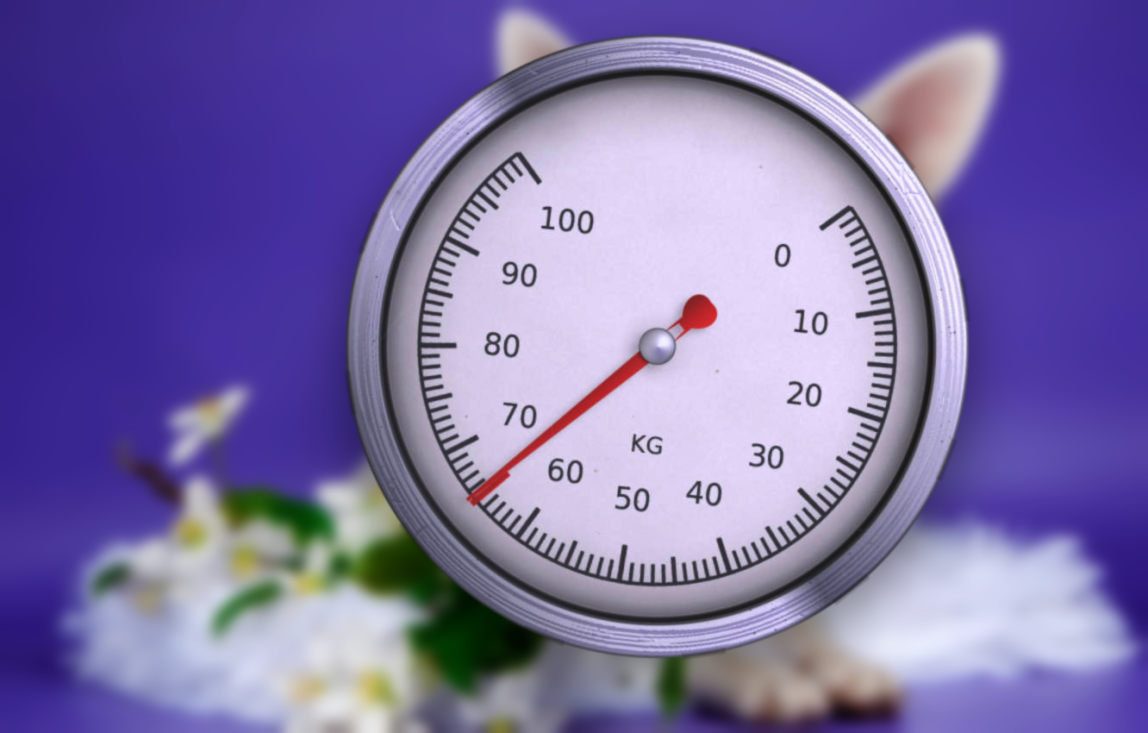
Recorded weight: **65.5** kg
